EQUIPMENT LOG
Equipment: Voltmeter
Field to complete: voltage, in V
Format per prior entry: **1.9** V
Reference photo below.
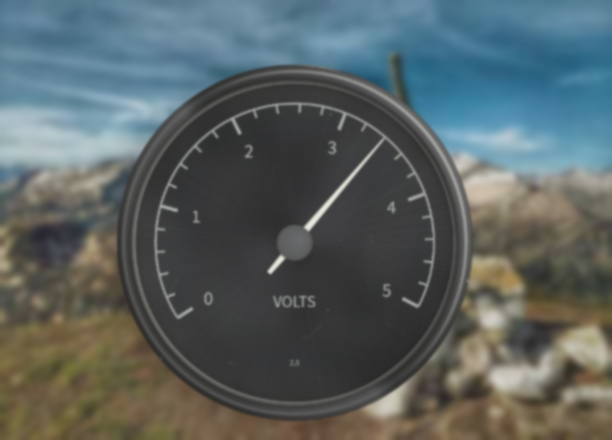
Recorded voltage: **3.4** V
